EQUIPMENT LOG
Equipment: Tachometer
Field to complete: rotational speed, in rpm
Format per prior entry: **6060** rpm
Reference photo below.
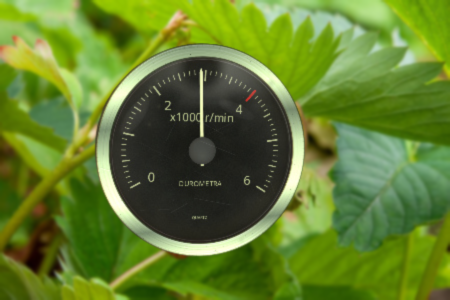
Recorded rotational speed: **2900** rpm
